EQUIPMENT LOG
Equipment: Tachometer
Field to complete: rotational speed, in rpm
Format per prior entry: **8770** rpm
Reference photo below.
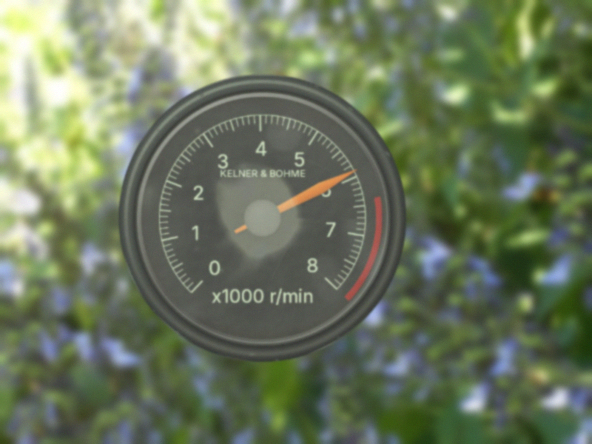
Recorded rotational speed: **5900** rpm
